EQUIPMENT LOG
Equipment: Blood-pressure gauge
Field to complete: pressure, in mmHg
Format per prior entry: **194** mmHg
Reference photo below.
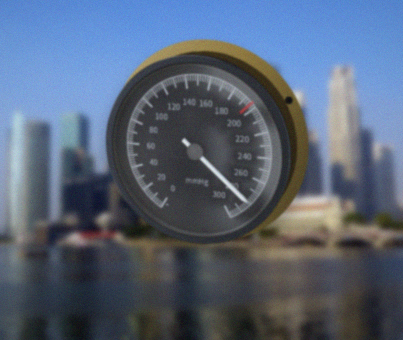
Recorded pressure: **280** mmHg
